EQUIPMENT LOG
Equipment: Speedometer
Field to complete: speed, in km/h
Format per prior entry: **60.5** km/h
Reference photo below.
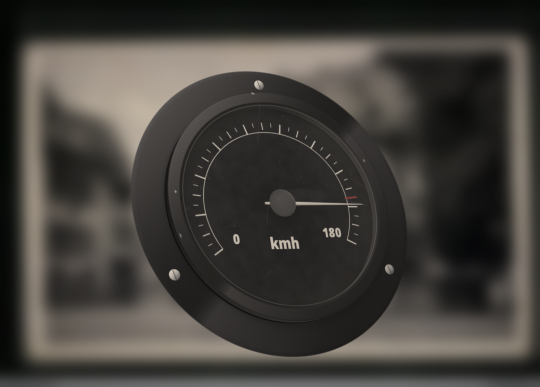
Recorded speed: **160** km/h
